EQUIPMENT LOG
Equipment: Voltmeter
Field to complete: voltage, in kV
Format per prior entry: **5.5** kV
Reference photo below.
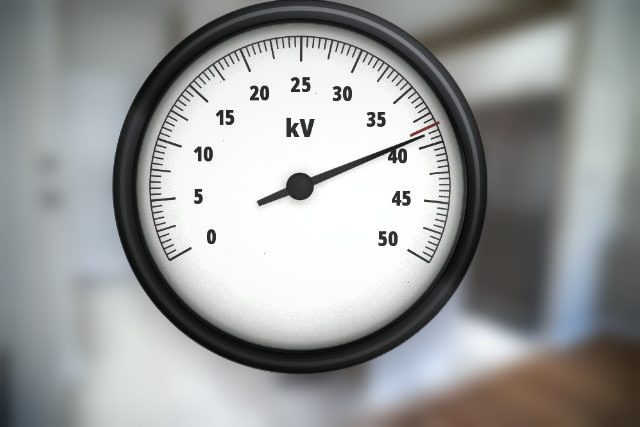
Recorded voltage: **39** kV
